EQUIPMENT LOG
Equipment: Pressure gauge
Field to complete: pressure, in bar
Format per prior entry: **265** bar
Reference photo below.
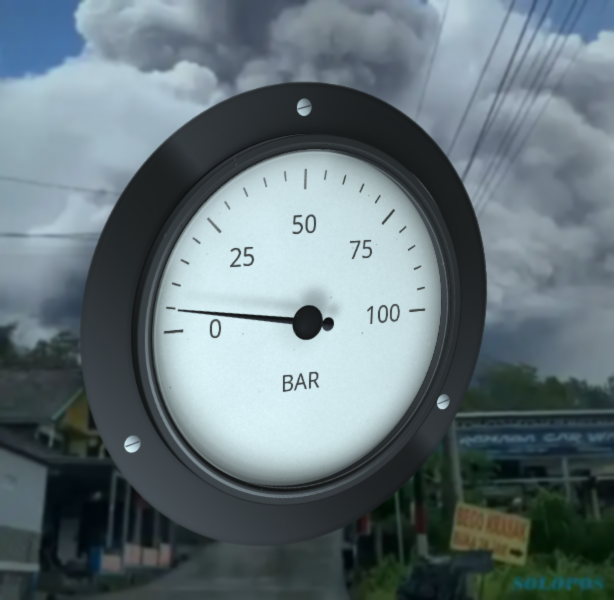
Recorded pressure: **5** bar
